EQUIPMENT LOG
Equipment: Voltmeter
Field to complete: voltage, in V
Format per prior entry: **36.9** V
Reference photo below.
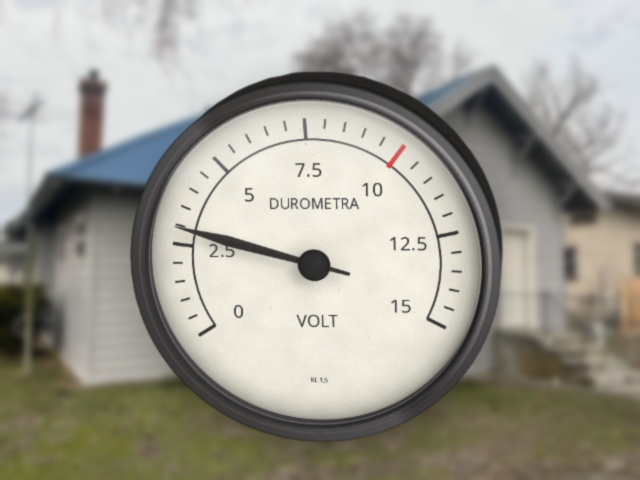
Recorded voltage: **3** V
